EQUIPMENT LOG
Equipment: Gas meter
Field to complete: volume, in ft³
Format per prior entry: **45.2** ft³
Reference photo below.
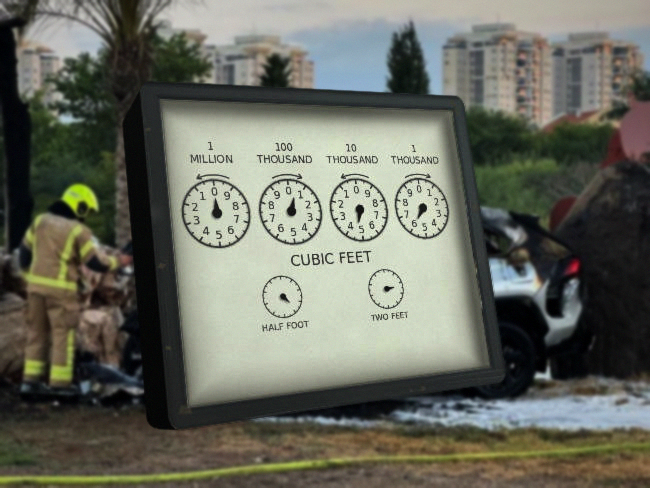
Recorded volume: **4600** ft³
